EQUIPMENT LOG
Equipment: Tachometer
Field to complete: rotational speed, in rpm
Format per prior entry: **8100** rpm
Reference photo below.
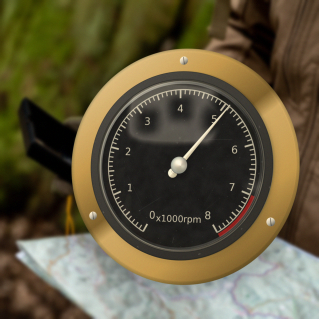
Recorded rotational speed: **5100** rpm
